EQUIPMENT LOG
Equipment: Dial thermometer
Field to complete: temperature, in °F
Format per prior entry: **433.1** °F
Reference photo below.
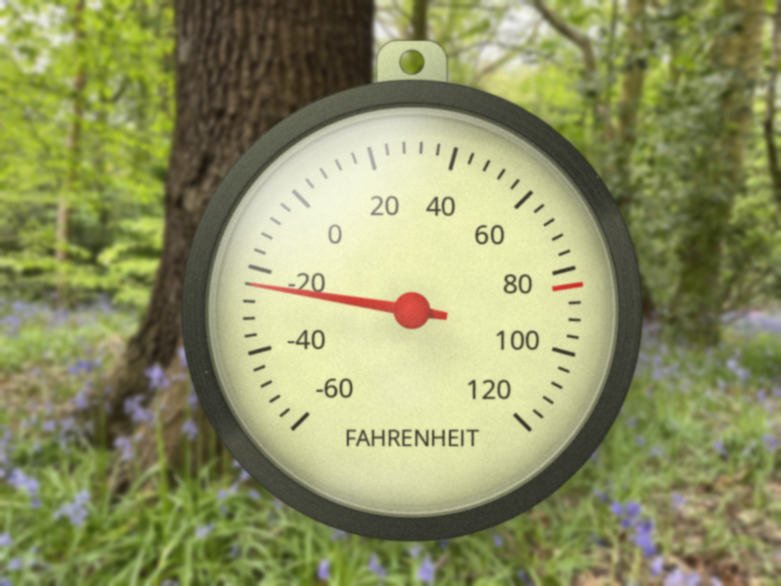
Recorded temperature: **-24** °F
